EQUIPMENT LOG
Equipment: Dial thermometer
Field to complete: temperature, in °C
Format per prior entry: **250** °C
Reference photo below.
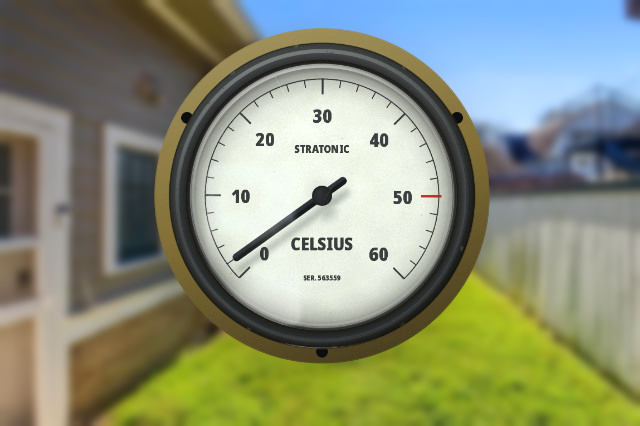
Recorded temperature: **2** °C
